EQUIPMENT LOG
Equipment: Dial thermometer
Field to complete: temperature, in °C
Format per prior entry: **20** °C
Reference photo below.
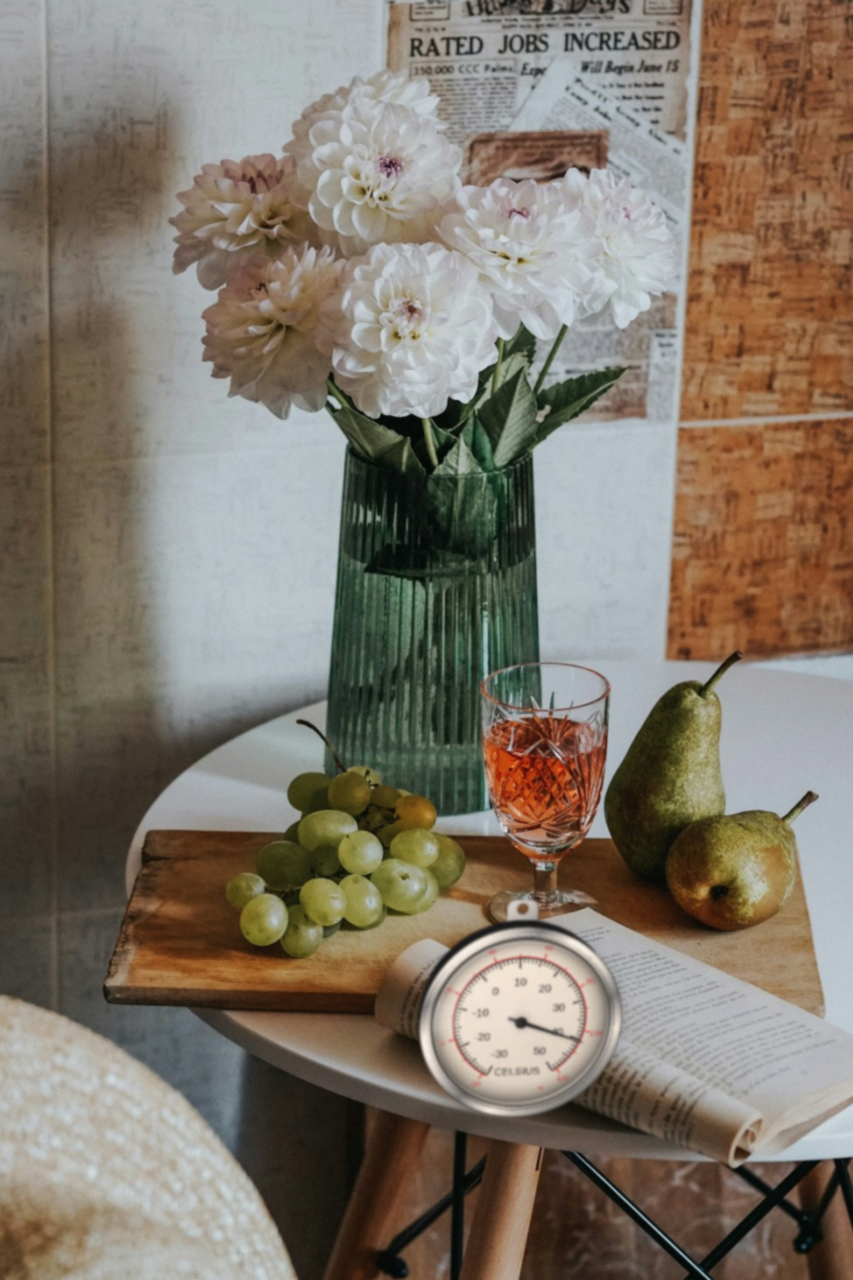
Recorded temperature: **40** °C
